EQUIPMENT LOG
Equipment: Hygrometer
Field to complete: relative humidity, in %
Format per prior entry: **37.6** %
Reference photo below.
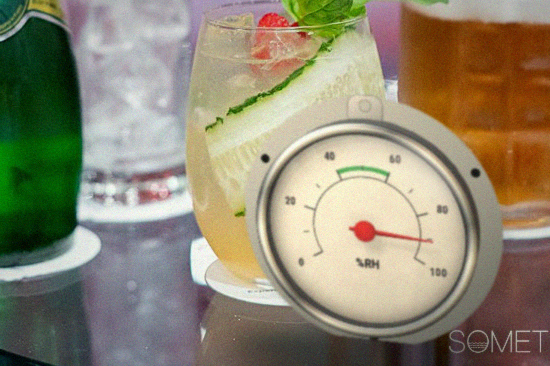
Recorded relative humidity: **90** %
